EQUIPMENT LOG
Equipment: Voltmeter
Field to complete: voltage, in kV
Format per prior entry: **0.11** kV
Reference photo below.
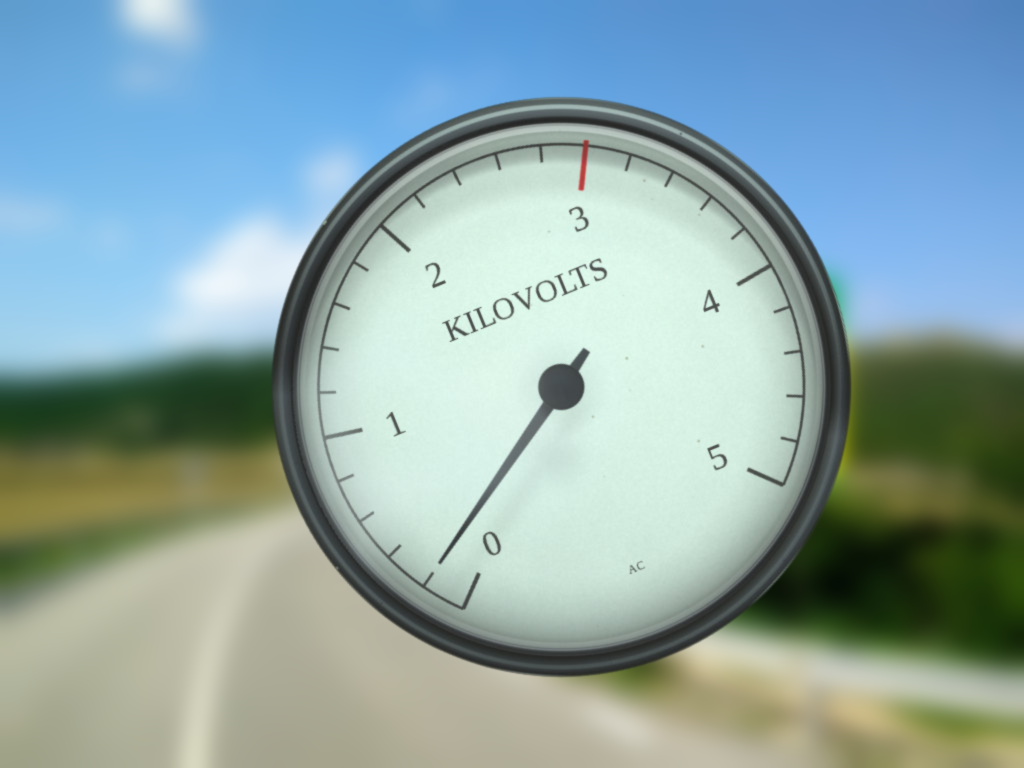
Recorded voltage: **0.2** kV
